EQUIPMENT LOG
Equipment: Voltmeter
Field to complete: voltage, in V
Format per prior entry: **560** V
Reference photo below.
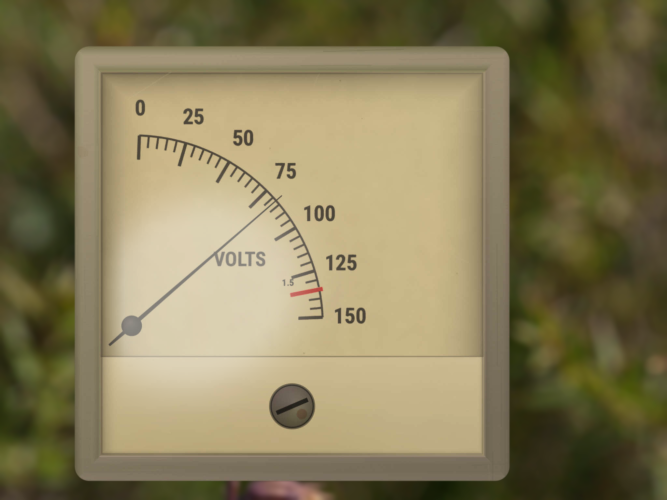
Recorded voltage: **82.5** V
